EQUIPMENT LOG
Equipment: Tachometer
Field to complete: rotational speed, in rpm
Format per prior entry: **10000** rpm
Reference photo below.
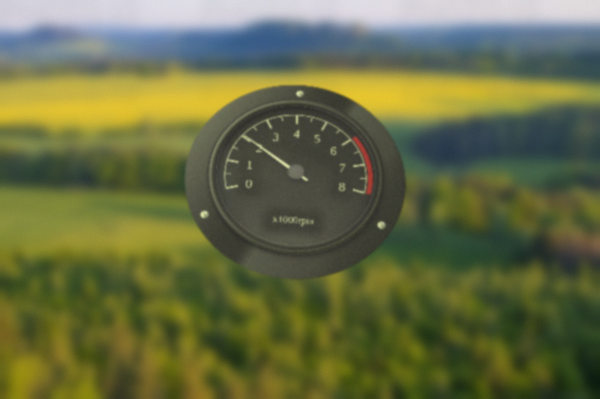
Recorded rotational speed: **2000** rpm
